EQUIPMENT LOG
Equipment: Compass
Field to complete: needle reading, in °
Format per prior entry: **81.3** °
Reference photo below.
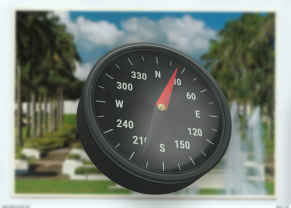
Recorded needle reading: **22.5** °
